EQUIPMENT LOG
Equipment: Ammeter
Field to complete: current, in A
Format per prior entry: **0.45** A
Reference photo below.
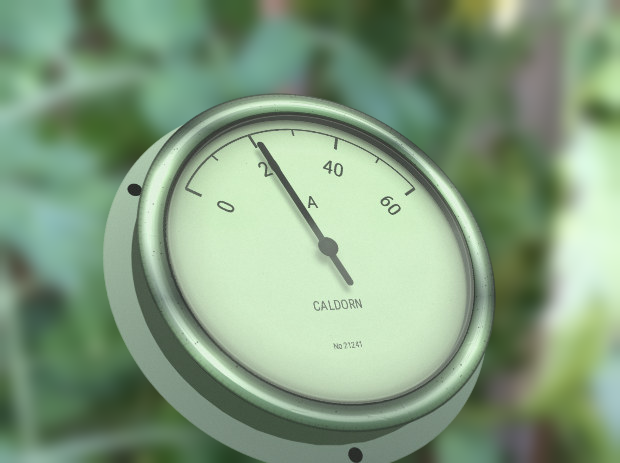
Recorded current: **20** A
